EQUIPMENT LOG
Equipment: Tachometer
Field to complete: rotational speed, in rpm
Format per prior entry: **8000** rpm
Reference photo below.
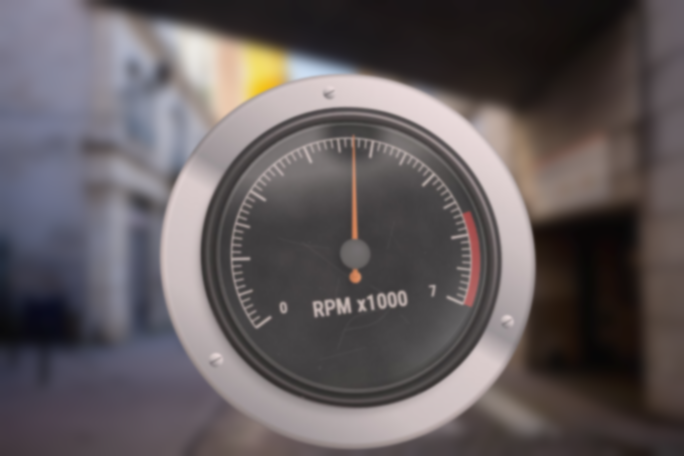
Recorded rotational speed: **3700** rpm
